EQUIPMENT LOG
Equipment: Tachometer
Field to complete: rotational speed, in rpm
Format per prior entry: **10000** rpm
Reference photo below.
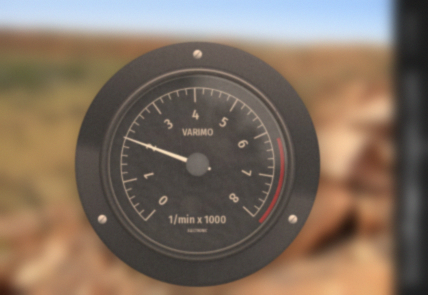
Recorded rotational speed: **2000** rpm
